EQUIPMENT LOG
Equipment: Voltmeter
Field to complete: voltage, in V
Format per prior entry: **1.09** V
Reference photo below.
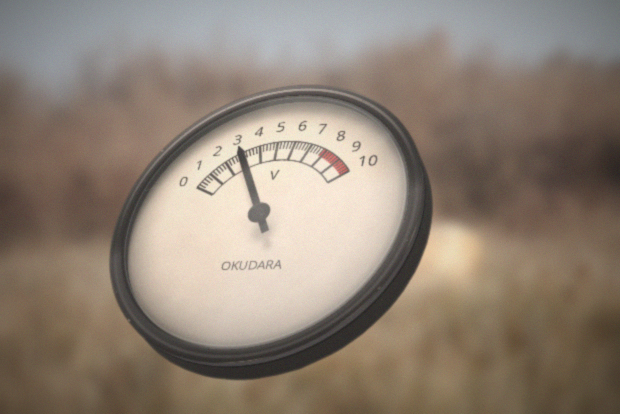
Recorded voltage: **3** V
